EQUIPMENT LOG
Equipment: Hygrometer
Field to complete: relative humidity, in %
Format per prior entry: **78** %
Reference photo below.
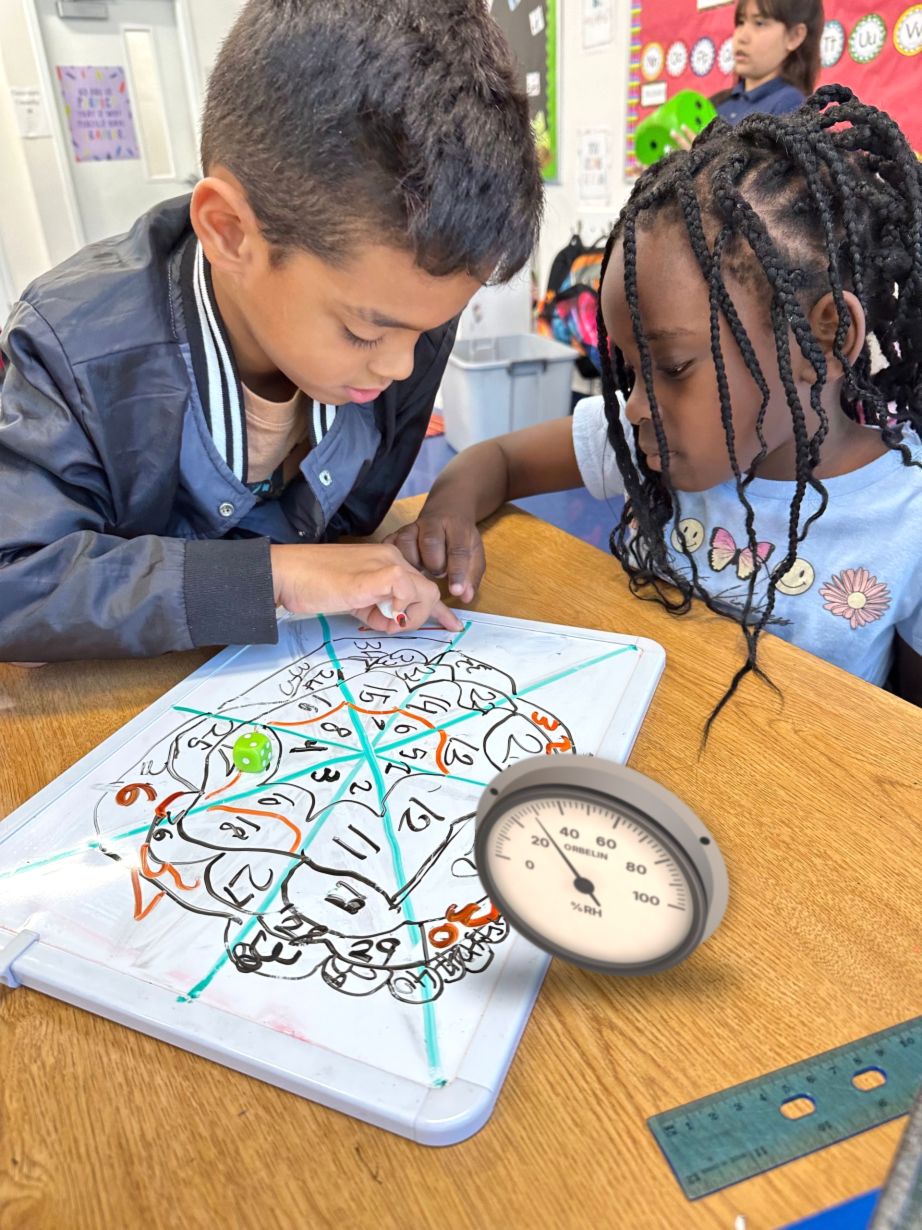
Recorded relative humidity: **30** %
